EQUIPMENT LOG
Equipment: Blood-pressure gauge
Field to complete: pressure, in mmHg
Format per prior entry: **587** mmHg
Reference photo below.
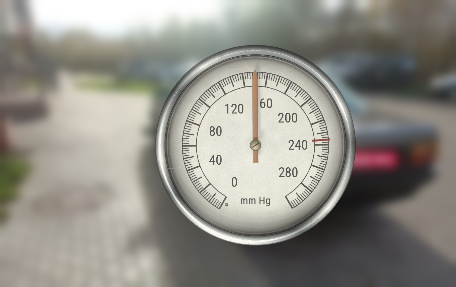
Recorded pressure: **150** mmHg
